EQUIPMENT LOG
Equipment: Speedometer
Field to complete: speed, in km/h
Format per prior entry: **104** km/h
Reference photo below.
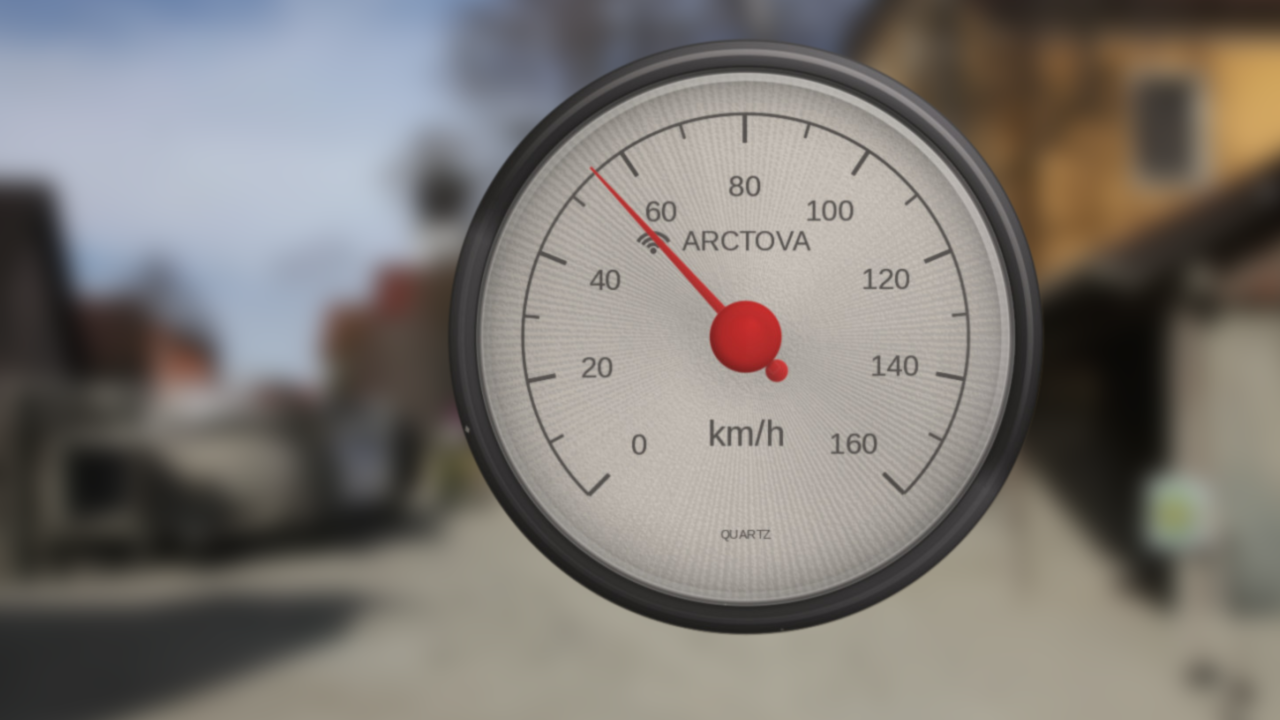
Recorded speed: **55** km/h
